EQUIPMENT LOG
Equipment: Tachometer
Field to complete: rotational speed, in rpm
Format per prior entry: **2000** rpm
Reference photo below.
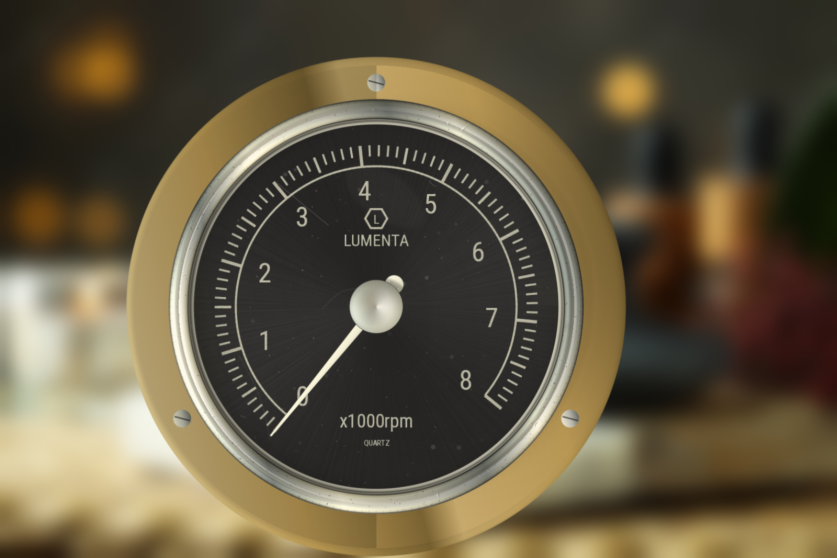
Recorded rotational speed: **0** rpm
